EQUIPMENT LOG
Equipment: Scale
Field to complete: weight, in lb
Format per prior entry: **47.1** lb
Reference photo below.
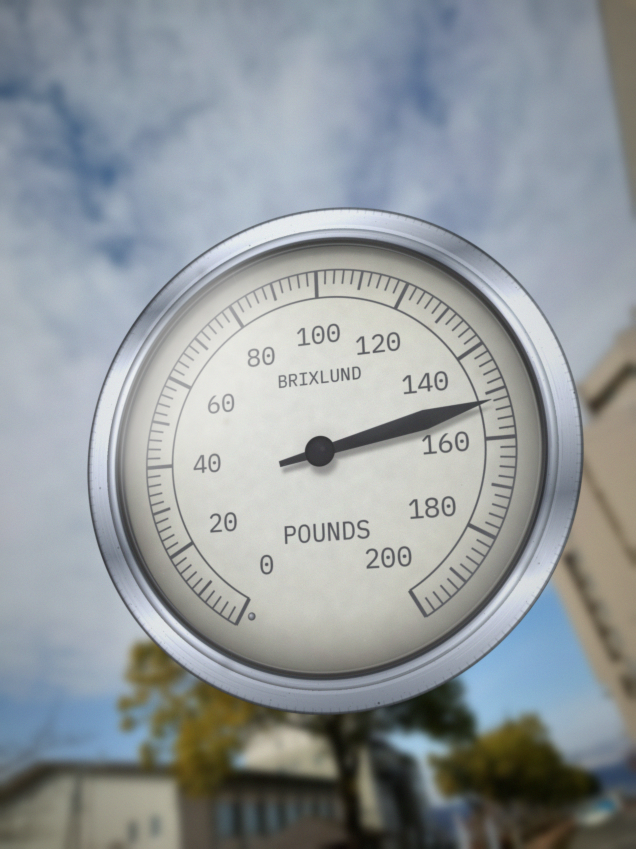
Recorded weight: **152** lb
